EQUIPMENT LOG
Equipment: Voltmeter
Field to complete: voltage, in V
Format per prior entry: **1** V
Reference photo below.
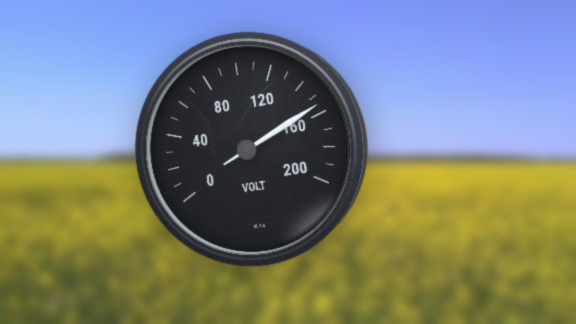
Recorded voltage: **155** V
